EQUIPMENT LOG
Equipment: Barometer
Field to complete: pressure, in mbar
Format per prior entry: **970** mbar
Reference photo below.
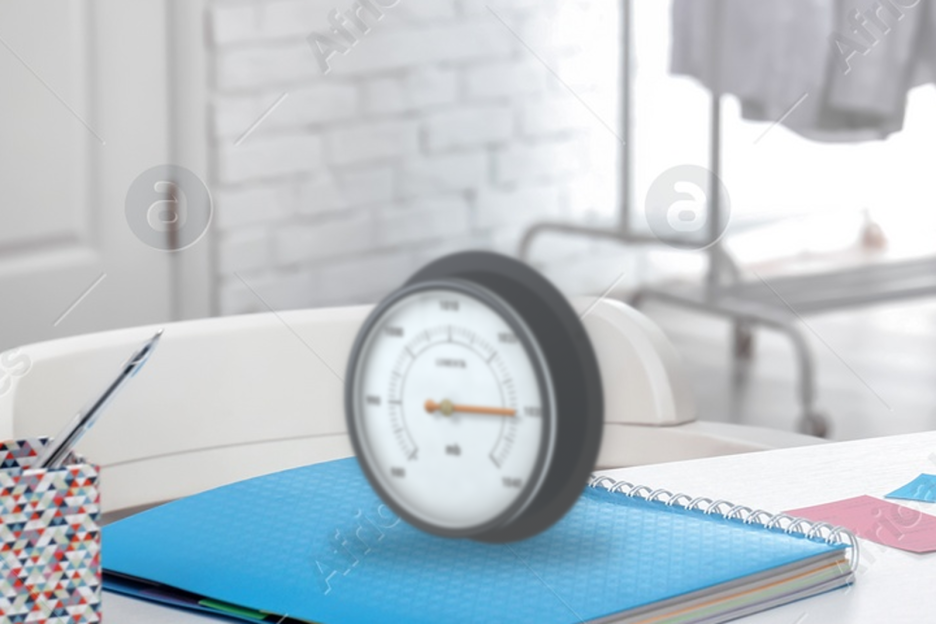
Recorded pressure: **1030** mbar
